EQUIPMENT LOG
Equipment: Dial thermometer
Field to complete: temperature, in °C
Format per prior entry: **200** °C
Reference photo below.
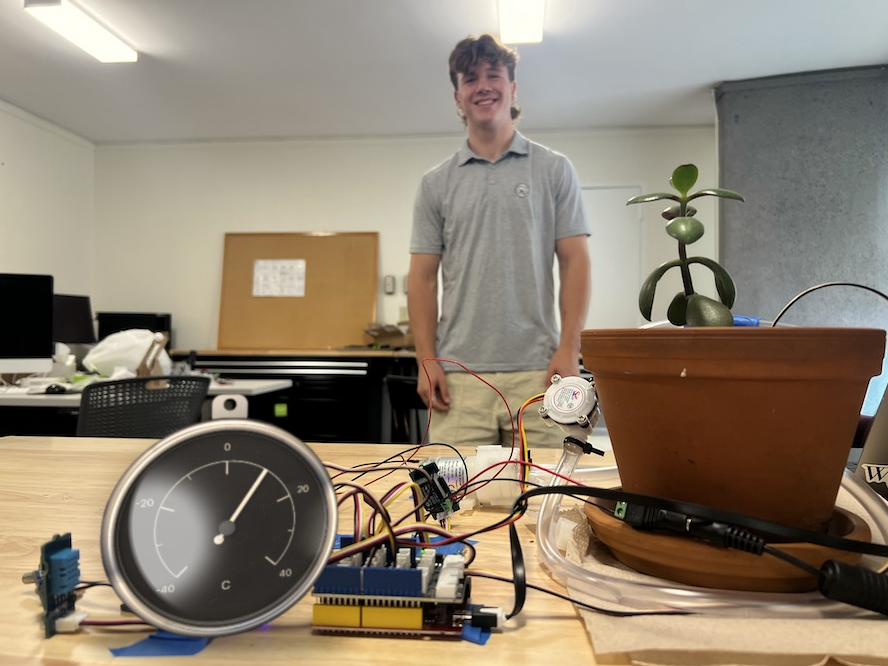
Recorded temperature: **10** °C
